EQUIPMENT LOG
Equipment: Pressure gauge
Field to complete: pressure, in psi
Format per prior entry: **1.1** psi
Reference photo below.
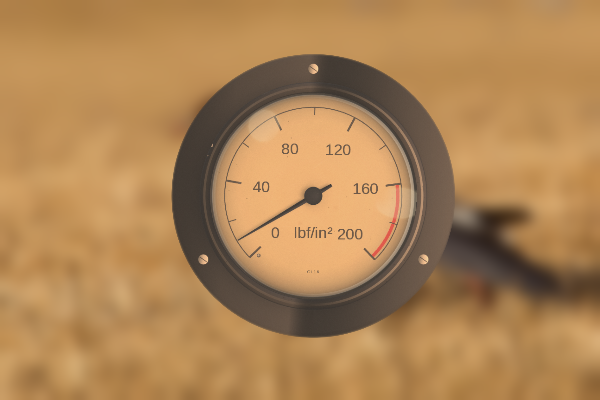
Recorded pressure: **10** psi
